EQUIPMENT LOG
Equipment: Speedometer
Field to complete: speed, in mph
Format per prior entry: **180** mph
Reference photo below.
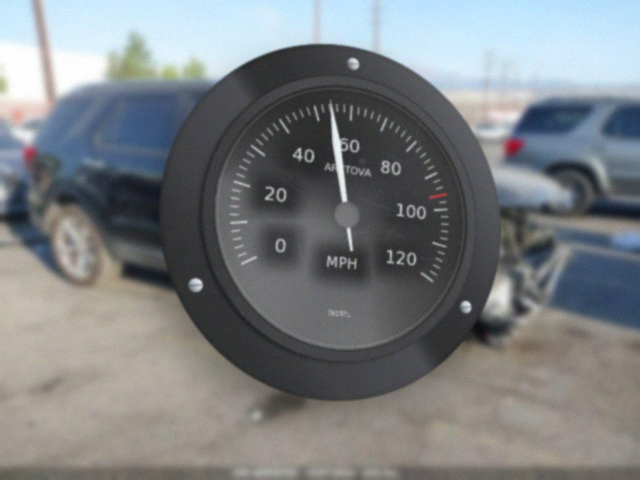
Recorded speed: **54** mph
